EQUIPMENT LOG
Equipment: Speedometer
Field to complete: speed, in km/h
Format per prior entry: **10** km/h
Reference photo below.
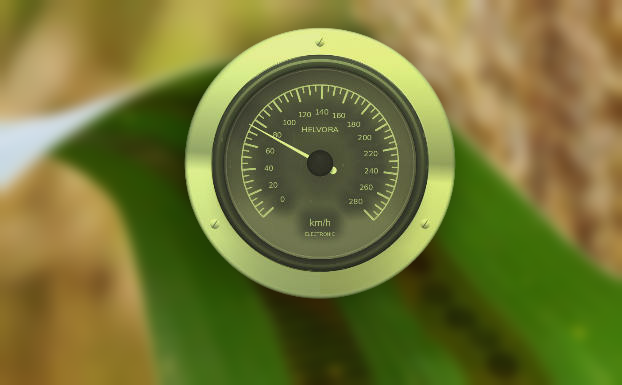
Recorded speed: **75** km/h
